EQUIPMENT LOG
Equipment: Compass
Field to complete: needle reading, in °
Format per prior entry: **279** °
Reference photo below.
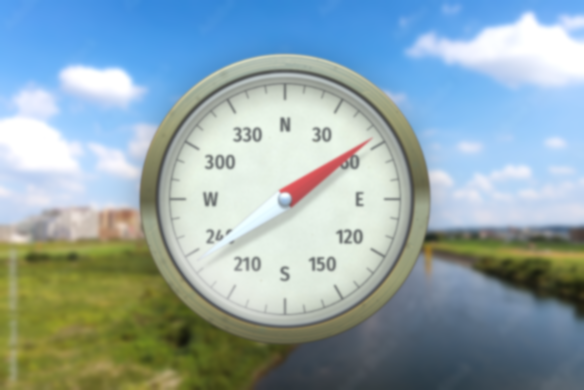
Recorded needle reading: **55** °
